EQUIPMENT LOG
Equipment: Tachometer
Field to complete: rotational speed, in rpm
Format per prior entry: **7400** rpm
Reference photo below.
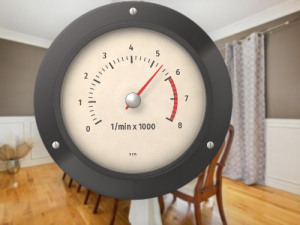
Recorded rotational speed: **5400** rpm
